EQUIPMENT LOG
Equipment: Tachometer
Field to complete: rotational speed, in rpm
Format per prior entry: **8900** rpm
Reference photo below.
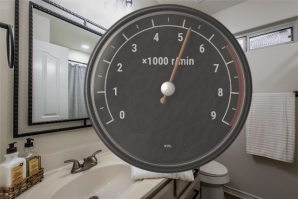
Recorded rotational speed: **5250** rpm
